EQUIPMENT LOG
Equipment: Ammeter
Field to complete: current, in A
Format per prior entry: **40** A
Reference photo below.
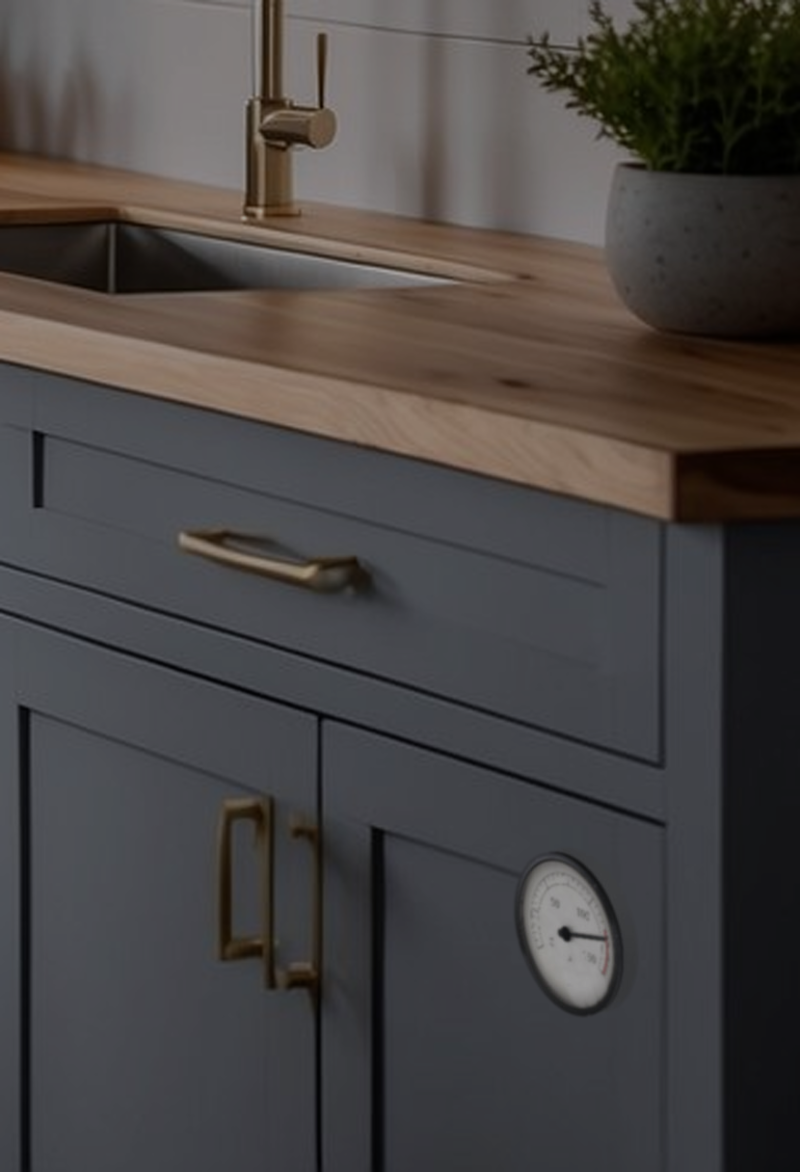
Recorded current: **125** A
